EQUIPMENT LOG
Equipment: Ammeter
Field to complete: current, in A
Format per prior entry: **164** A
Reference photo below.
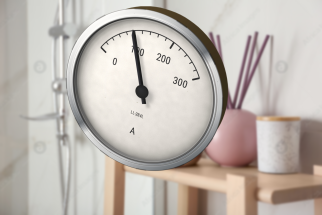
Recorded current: **100** A
